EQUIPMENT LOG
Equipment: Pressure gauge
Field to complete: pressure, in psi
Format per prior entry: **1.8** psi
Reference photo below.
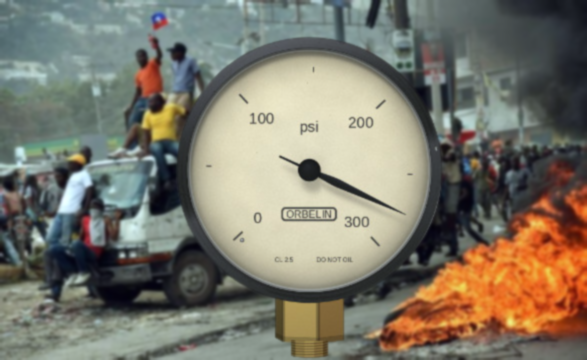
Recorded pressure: **275** psi
